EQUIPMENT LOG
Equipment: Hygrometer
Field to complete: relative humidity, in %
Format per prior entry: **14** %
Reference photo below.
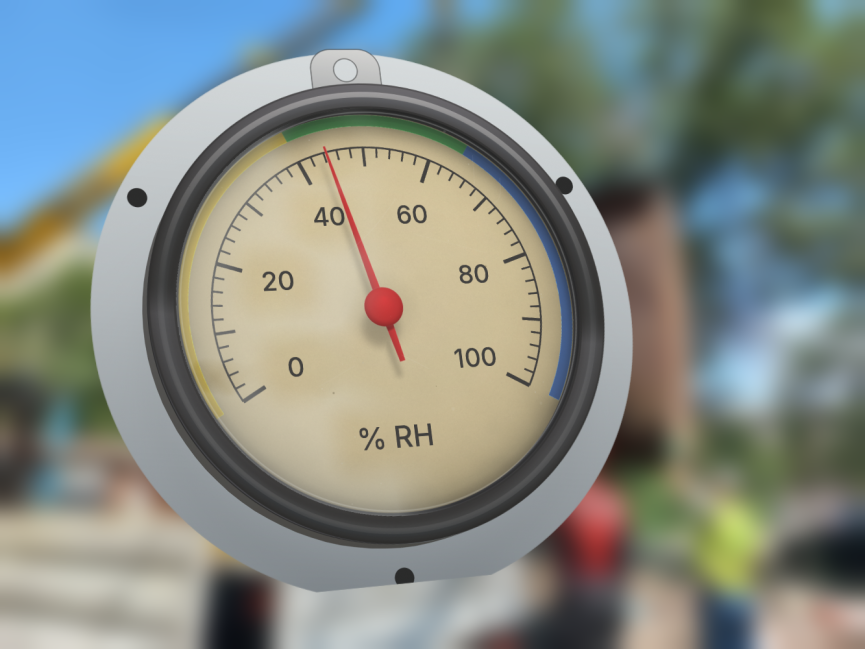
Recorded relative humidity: **44** %
